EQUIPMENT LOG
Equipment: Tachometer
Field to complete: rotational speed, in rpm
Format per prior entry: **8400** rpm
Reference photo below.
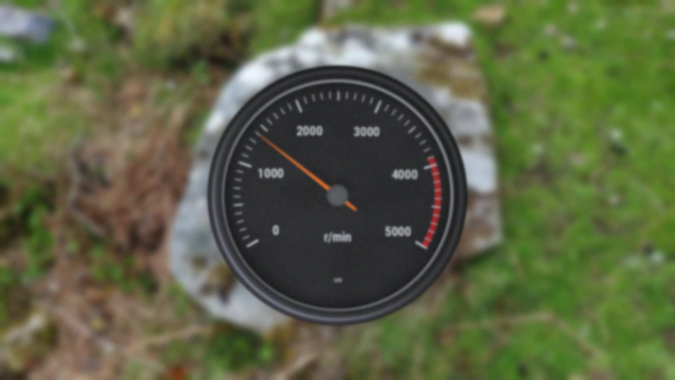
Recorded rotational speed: **1400** rpm
